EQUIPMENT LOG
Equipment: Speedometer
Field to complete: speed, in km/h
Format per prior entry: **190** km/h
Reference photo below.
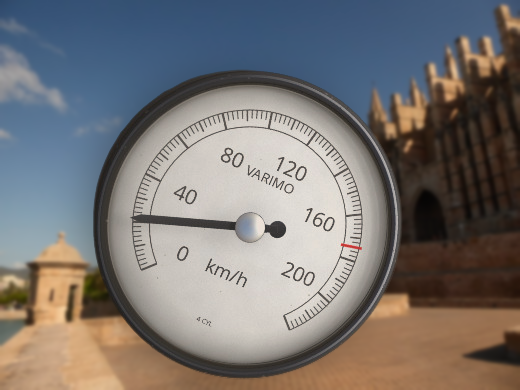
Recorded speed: **22** km/h
